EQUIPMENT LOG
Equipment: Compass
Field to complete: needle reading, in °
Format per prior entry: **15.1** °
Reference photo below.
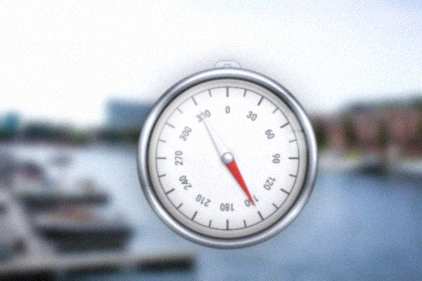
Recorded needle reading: **150** °
